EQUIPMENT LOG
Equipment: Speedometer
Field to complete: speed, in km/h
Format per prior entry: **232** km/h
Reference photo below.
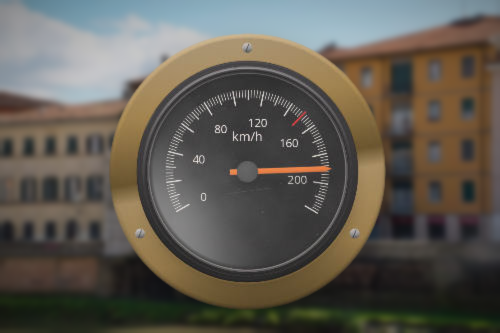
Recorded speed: **190** km/h
